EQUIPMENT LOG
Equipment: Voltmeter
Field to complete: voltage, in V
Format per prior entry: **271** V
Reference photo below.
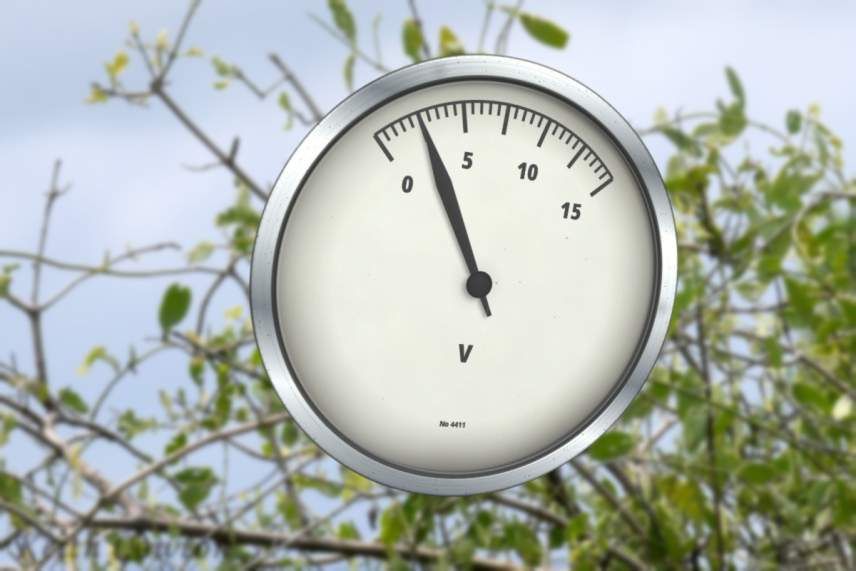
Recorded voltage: **2.5** V
